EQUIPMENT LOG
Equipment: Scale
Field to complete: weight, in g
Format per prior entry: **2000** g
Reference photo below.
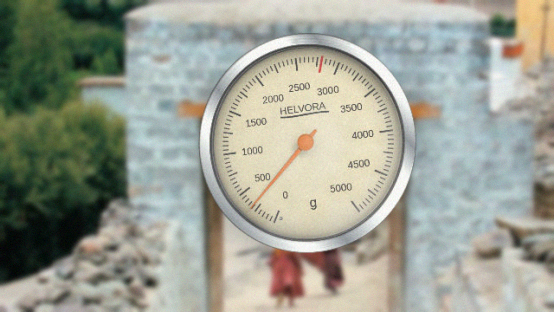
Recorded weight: **300** g
